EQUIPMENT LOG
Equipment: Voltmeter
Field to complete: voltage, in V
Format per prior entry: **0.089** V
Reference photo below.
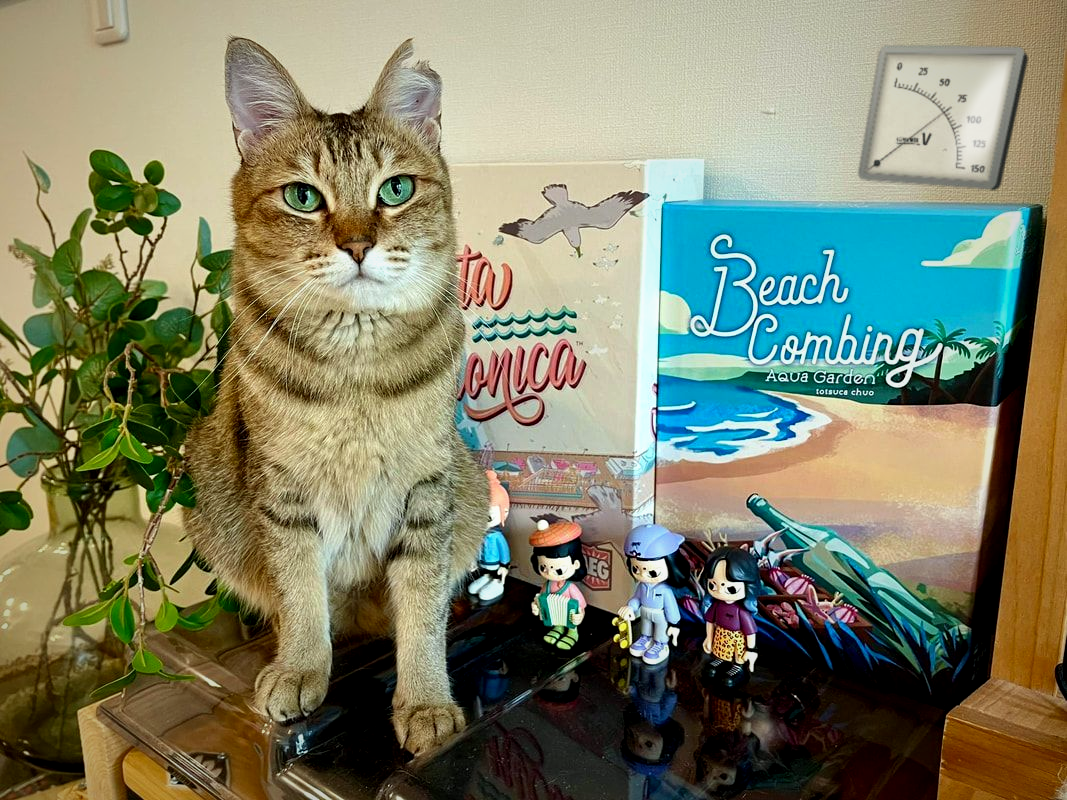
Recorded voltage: **75** V
